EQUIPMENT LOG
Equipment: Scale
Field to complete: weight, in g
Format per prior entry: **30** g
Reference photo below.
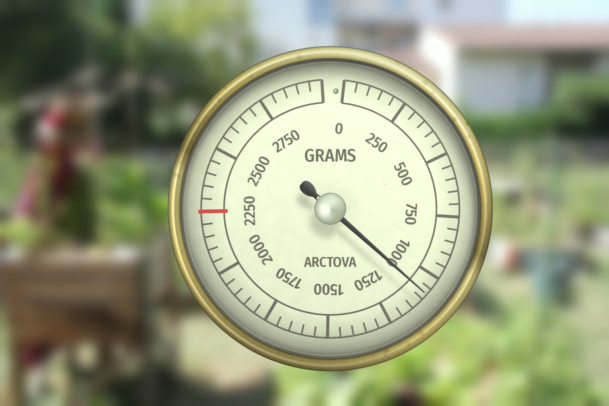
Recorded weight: **1075** g
